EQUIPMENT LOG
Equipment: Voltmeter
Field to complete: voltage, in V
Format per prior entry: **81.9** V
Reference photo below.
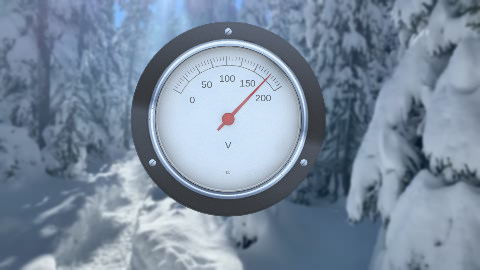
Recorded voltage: **175** V
